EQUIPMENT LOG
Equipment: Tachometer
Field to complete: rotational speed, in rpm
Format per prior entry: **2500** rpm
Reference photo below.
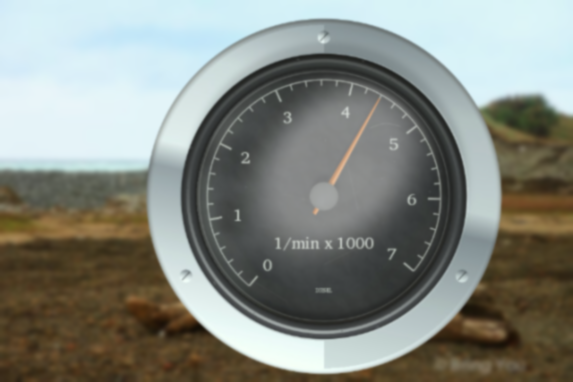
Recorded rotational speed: **4400** rpm
